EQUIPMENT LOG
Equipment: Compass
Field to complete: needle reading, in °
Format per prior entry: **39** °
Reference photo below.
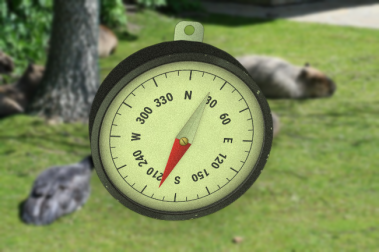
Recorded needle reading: **200** °
